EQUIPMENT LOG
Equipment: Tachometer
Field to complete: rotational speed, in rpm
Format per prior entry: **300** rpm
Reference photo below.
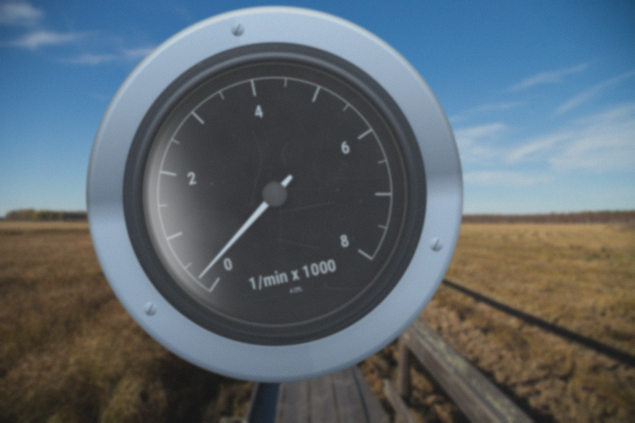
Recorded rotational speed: **250** rpm
